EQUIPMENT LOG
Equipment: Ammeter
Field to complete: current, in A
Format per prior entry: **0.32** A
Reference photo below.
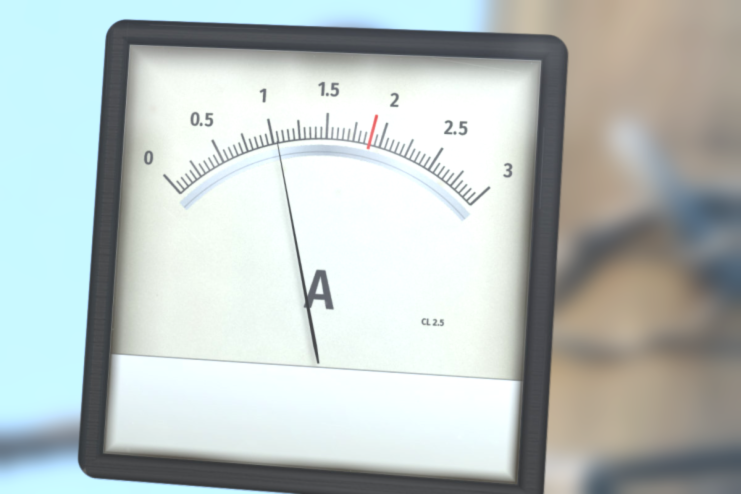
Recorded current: **1.05** A
